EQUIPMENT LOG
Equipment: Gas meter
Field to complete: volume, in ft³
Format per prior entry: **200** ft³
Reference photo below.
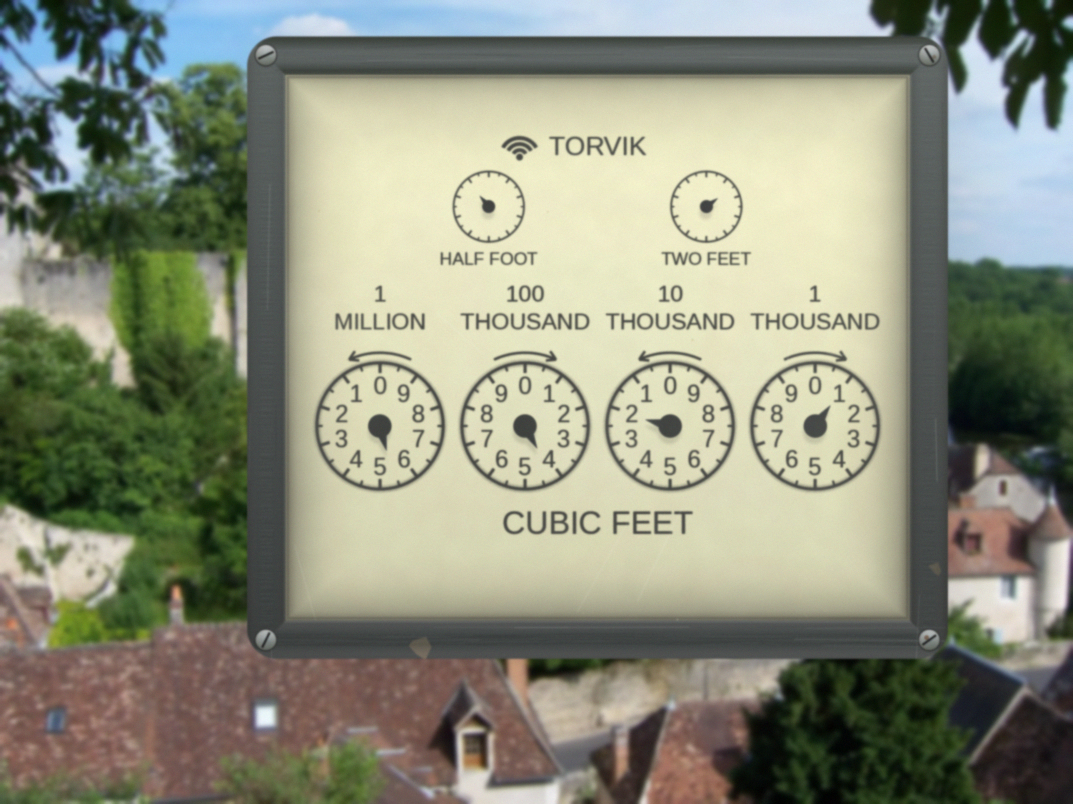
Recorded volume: **542100** ft³
